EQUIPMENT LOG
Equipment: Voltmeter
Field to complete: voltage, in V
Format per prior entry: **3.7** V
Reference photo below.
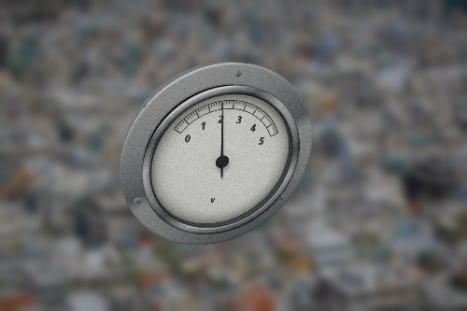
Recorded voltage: **2** V
